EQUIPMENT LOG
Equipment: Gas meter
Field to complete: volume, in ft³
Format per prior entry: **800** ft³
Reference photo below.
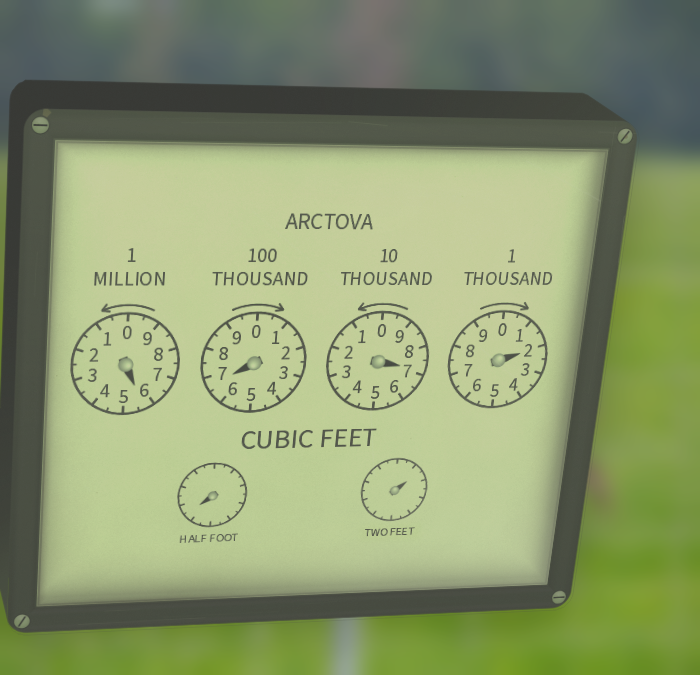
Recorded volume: **567200** ft³
